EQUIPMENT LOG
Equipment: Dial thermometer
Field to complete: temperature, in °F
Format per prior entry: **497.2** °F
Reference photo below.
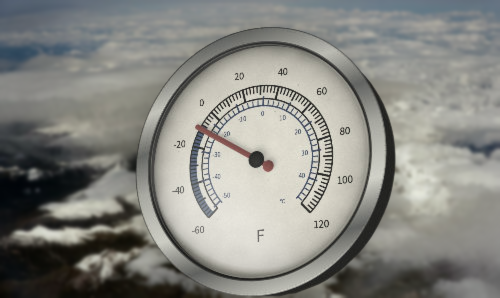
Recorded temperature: **-10** °F
